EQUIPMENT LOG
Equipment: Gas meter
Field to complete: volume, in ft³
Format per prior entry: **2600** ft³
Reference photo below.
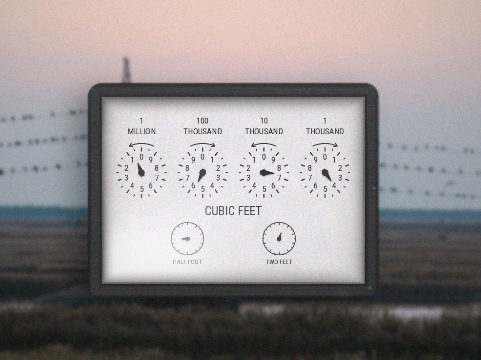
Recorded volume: **57400** ft³
